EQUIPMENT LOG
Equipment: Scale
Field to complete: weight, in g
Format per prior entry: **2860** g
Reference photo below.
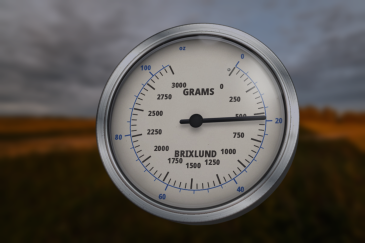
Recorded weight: **550** g
